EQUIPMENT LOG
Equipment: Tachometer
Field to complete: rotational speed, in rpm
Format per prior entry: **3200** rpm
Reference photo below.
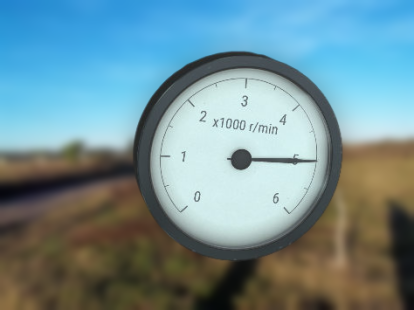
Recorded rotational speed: **5000** rpm
